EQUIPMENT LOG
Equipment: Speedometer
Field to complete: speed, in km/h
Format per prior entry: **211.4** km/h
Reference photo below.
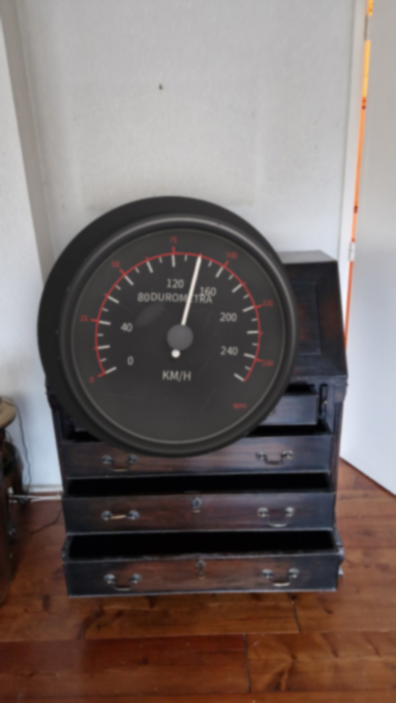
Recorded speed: **140** km/h
